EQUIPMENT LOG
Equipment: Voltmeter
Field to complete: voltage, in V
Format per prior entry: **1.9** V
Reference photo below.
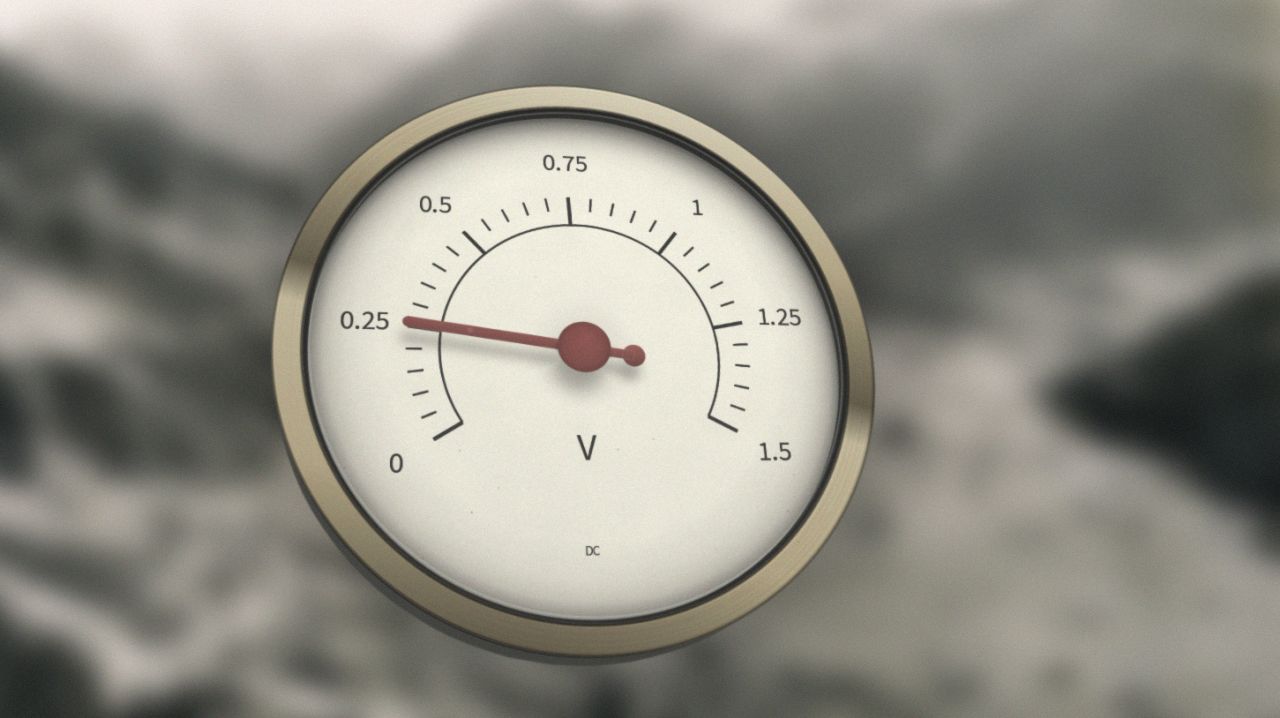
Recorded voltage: **0.25** V
